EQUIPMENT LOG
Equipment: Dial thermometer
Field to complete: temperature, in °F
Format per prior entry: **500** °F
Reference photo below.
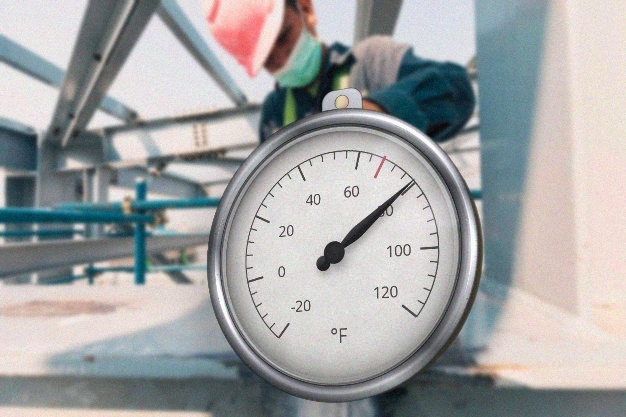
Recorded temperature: **80** °F
